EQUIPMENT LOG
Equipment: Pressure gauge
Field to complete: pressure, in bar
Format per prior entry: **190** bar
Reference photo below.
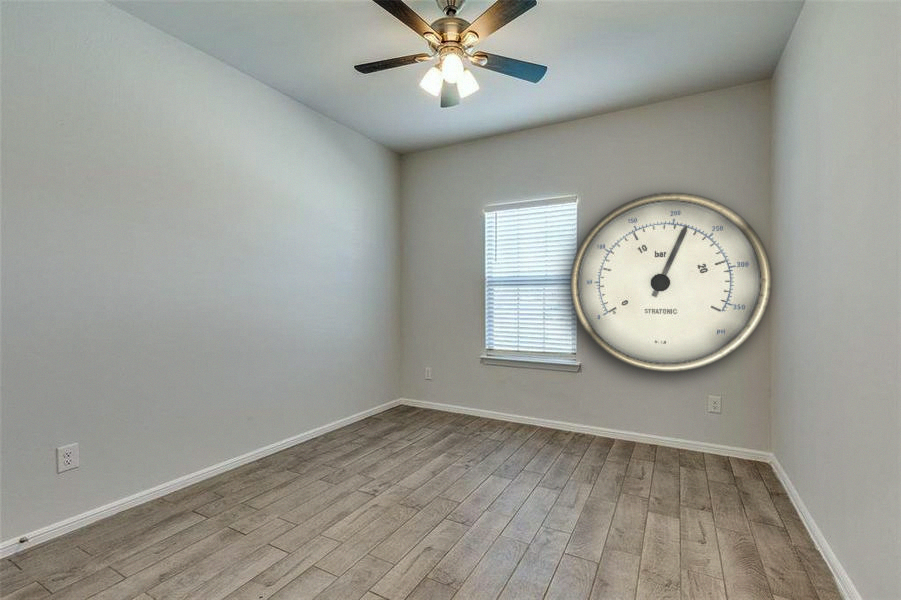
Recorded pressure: **15** bar
